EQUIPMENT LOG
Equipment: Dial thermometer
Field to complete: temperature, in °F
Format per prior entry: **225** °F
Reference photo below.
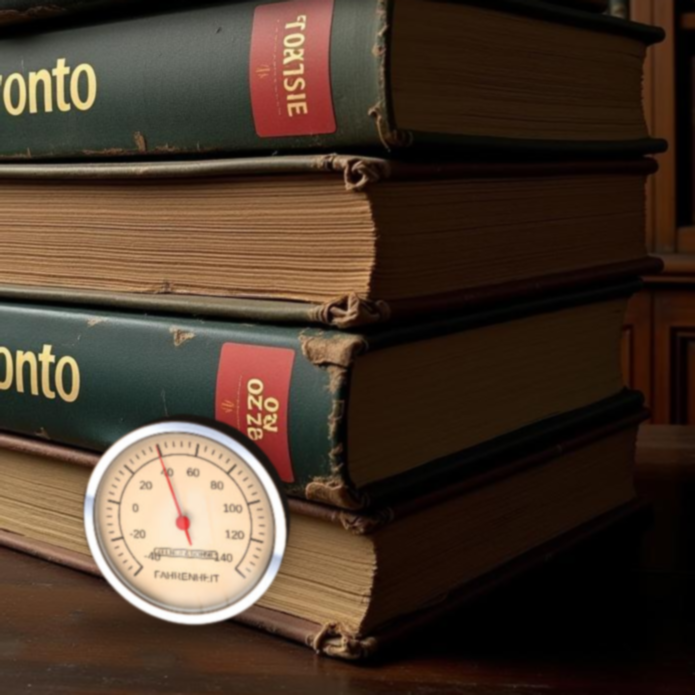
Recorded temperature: **40** °F
